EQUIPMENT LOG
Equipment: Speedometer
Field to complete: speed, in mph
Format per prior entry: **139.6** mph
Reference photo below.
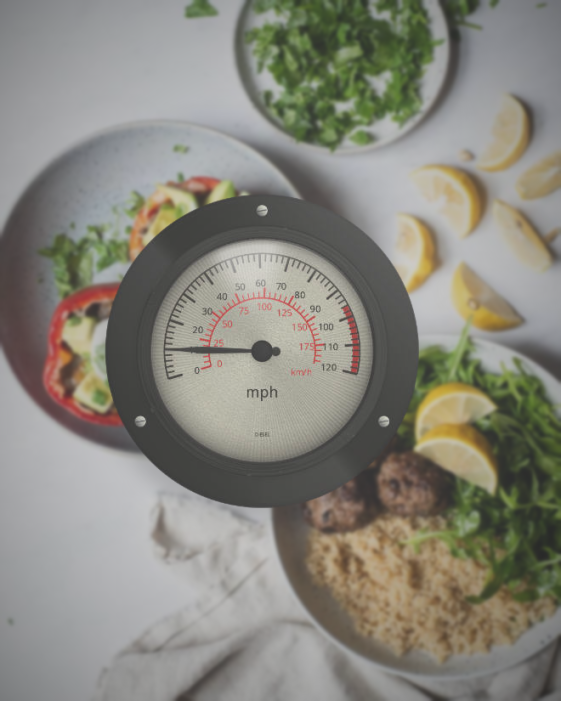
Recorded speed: **10** mph
